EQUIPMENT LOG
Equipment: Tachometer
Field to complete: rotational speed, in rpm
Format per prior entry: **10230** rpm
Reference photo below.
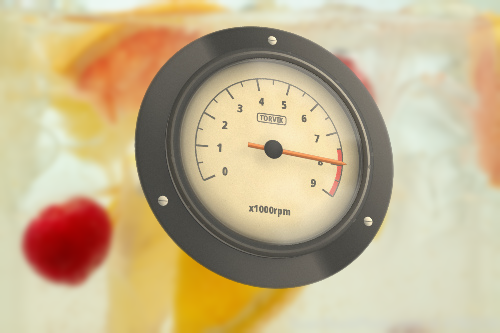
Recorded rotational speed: **8000** rpm
